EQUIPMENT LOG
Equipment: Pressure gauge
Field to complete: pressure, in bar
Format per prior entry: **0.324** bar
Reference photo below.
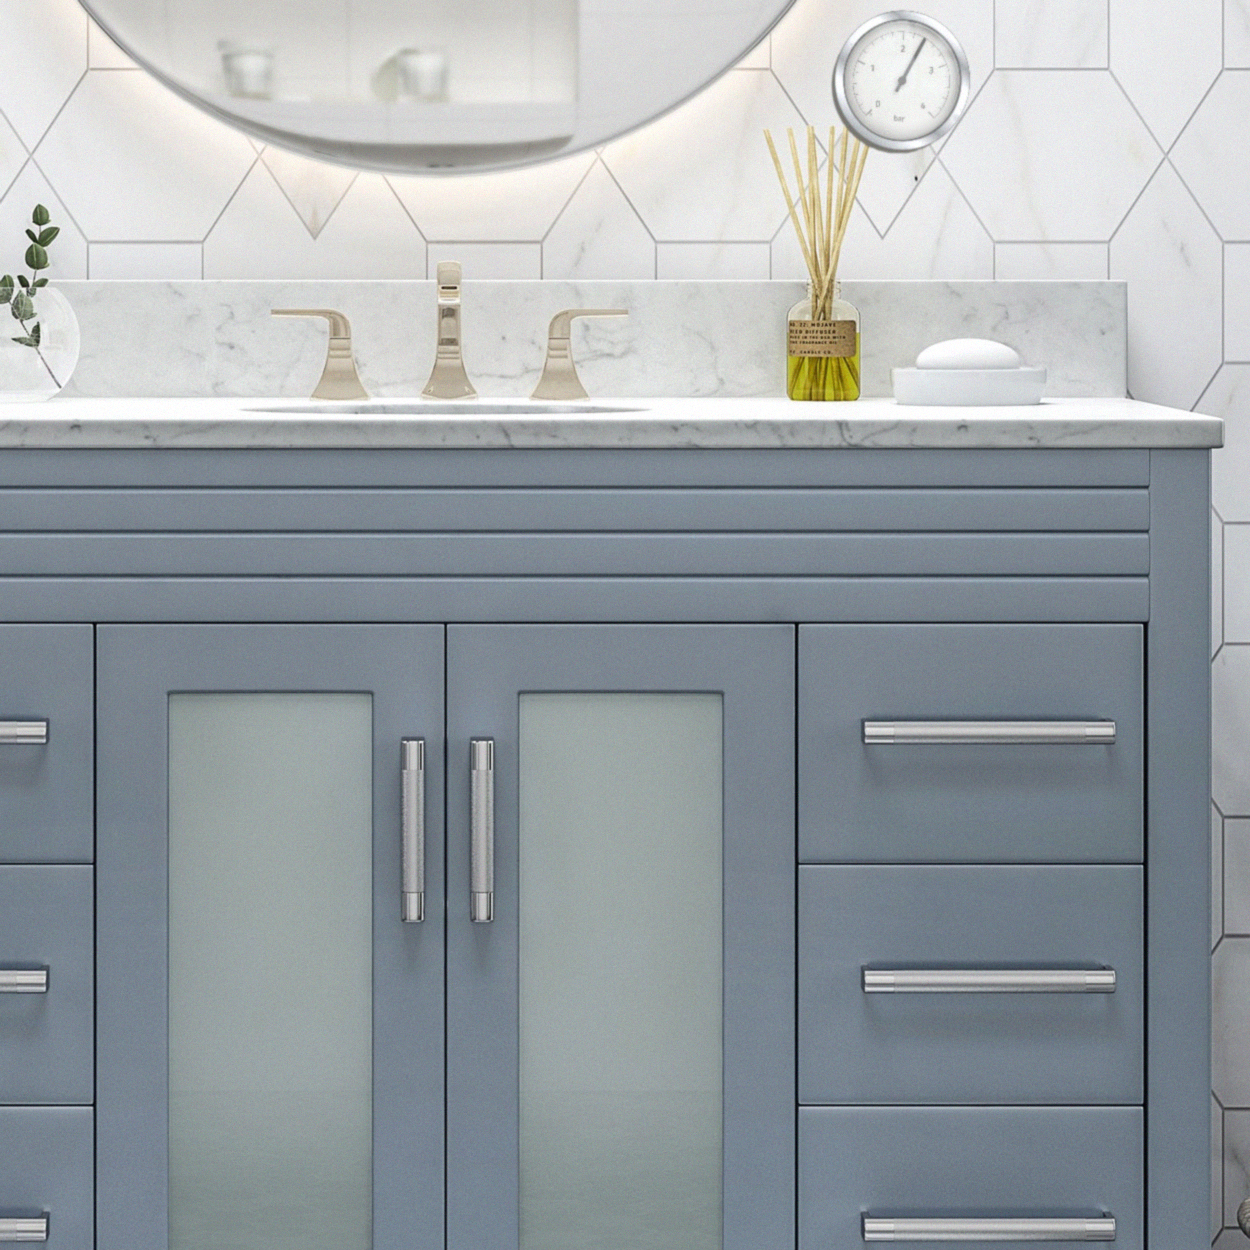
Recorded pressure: **2.4** bar
